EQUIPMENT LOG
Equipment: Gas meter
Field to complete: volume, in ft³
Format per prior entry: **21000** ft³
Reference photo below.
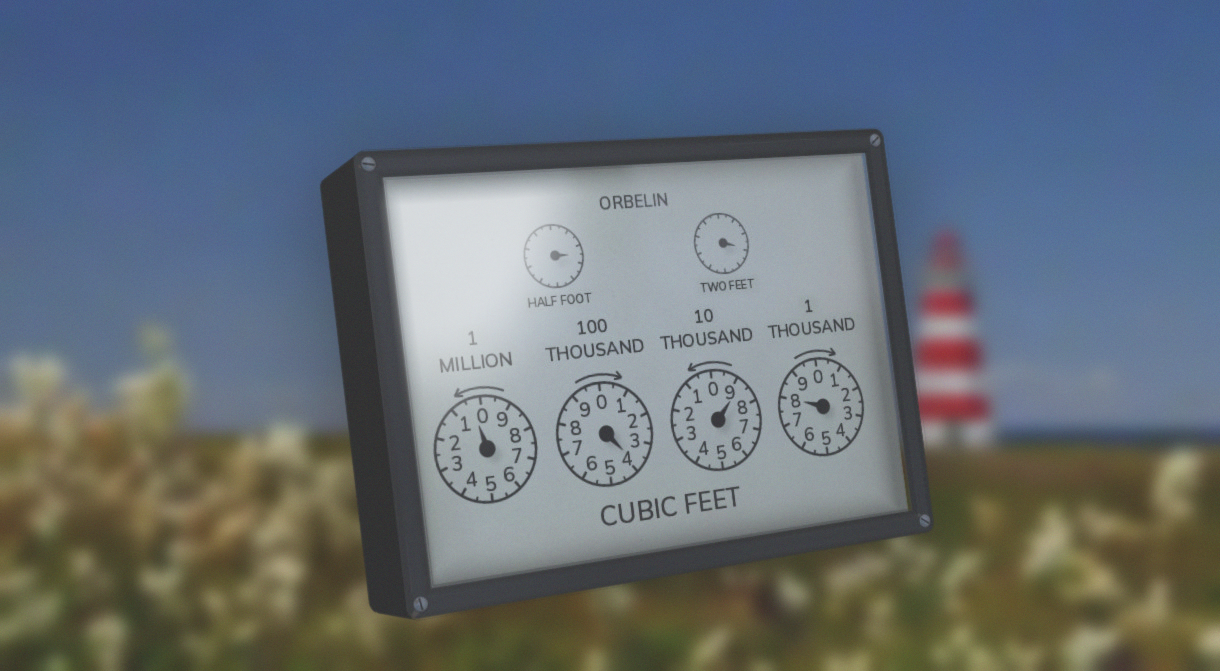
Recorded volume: **38800** ft³
